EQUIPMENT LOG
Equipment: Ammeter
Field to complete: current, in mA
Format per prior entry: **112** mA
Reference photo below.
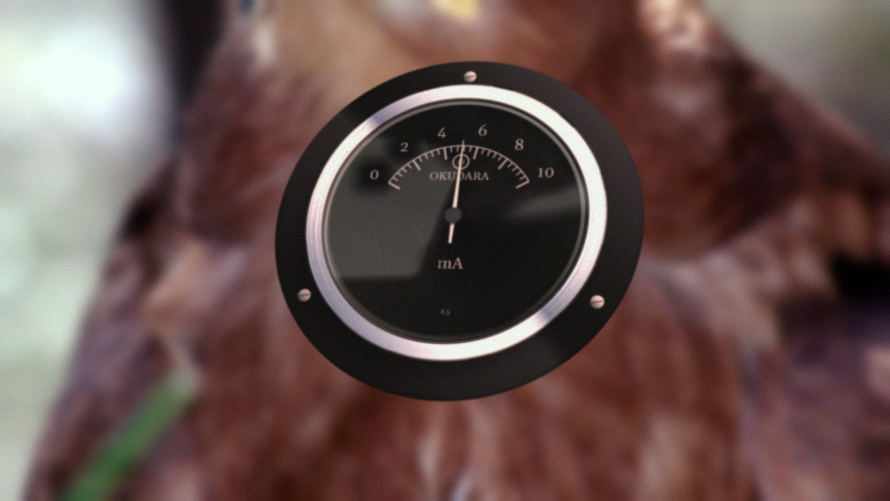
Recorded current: **5.2** mA
